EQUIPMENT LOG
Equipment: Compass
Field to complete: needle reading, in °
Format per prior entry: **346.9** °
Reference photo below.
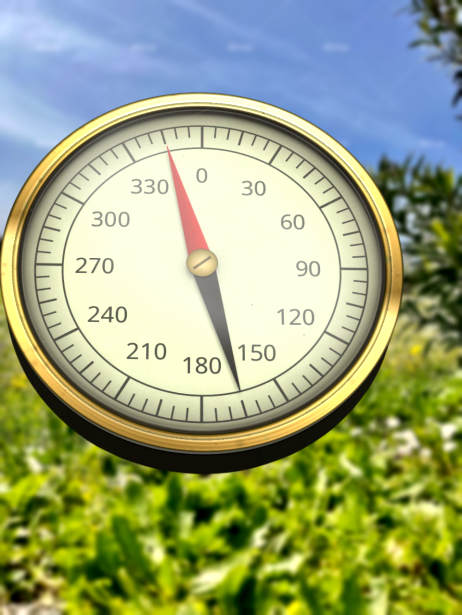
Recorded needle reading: **345** °
